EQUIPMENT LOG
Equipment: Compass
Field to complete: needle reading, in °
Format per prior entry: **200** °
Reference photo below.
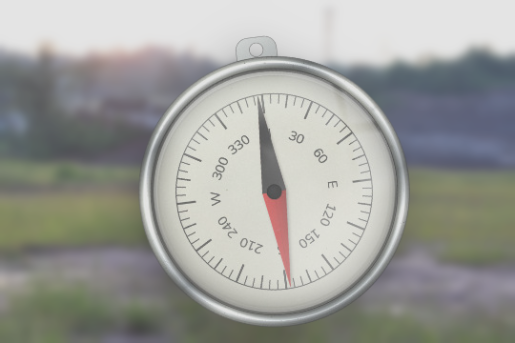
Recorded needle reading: **177.5** °
